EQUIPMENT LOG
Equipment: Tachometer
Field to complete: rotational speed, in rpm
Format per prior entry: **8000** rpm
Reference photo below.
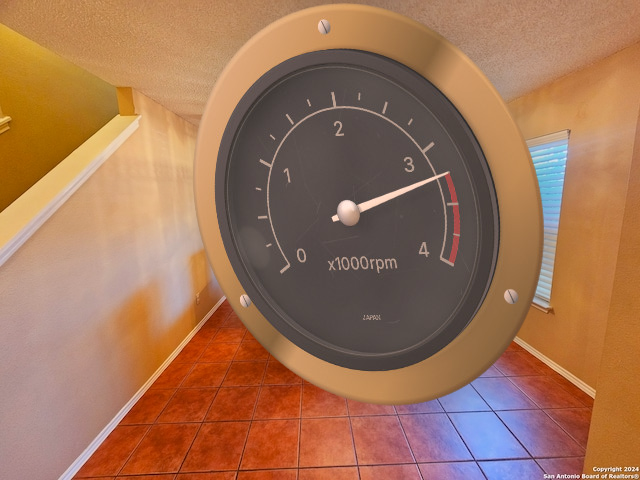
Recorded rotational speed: **3250** rpm
